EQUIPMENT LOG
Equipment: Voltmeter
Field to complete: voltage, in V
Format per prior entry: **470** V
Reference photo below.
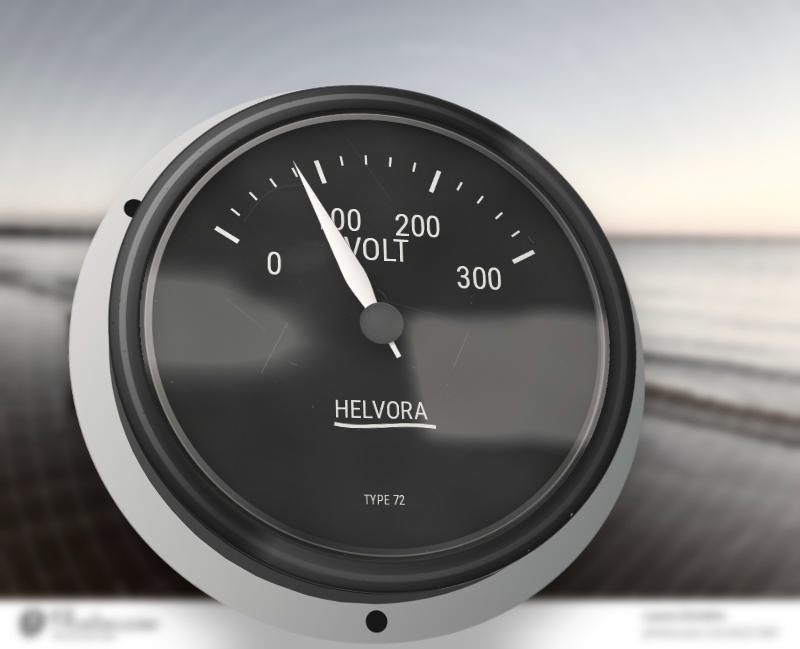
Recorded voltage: **80** V
